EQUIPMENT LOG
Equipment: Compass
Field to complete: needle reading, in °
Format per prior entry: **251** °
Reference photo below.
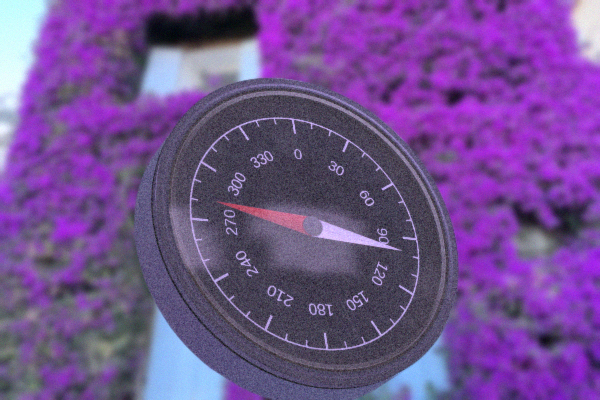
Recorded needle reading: **280** °
